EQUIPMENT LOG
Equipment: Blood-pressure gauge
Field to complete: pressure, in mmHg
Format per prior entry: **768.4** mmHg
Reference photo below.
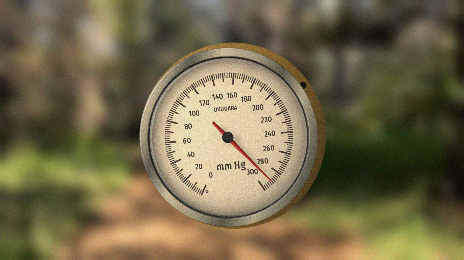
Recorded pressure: **290** mmHg
